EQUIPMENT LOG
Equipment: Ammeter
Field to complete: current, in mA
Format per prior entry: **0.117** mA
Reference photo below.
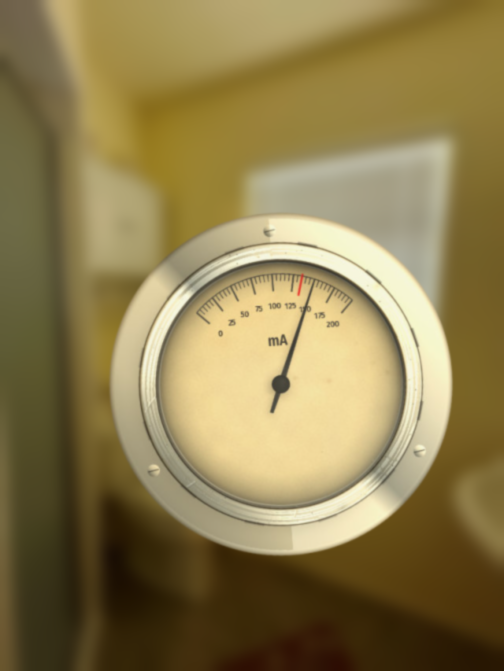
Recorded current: **150** mA
